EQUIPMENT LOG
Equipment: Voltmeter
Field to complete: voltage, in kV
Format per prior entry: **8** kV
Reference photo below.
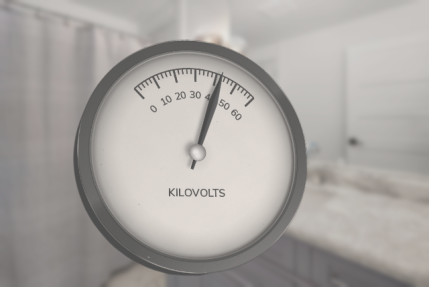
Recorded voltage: **42** kV
